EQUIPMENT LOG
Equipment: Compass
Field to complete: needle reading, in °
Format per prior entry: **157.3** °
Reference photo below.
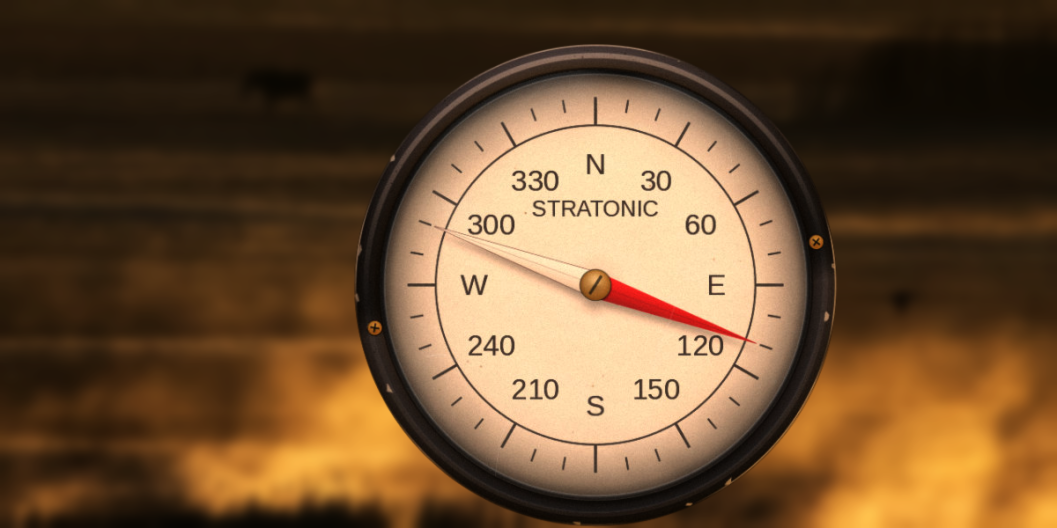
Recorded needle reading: **110** °
